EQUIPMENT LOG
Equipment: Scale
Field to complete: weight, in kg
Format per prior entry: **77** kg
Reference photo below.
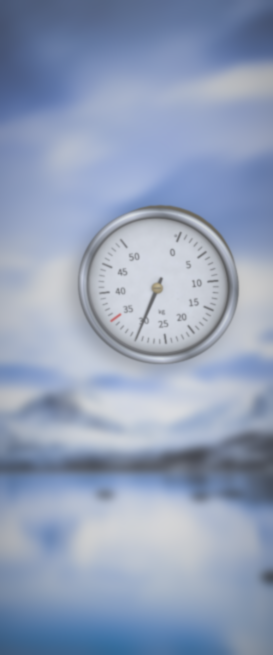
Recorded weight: **30** kg
